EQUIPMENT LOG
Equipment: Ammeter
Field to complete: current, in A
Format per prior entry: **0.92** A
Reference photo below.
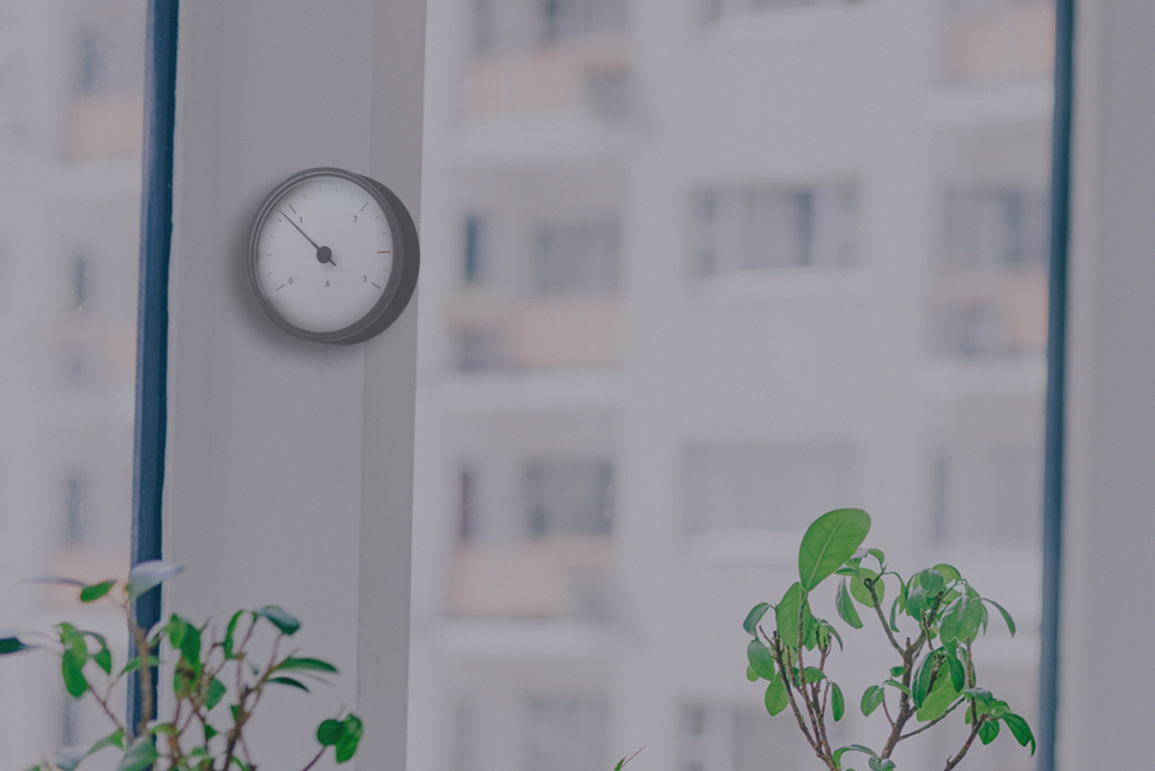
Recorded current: **0.9** A
